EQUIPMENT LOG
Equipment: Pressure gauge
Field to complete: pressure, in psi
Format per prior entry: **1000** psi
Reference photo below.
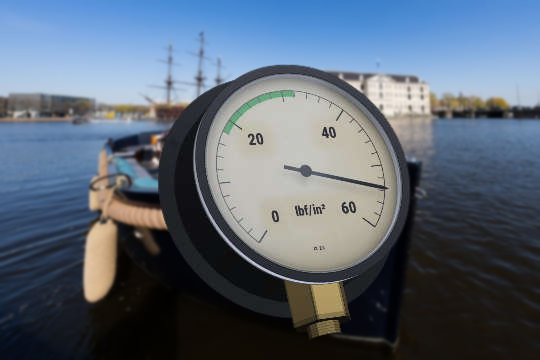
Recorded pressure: **54** psi
